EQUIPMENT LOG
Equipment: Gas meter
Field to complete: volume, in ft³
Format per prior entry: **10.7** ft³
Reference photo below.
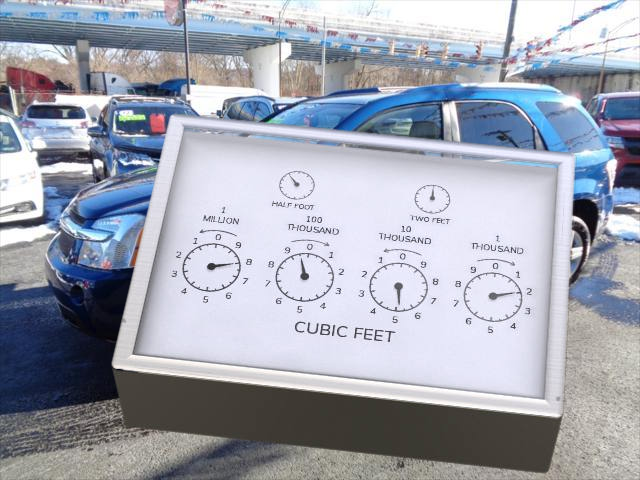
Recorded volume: **795200** ft³
